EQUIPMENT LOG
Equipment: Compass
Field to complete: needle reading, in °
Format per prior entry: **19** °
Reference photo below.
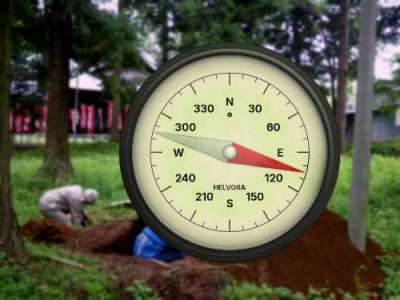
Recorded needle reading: **105** °
